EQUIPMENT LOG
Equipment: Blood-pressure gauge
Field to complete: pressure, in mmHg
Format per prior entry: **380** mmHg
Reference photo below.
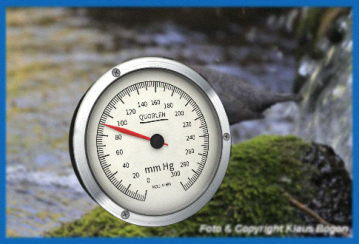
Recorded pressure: **90** mmHg
